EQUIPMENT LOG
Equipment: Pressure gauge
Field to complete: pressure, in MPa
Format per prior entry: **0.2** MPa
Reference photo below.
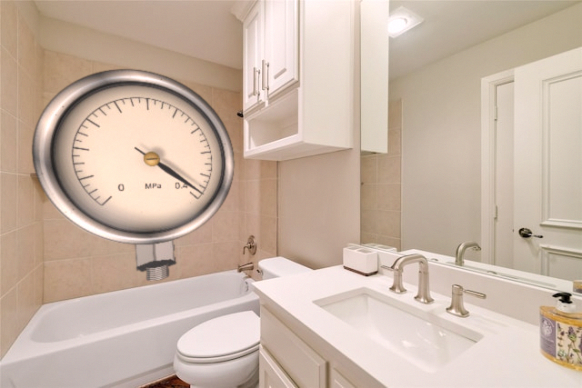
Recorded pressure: **0.39** MPa
